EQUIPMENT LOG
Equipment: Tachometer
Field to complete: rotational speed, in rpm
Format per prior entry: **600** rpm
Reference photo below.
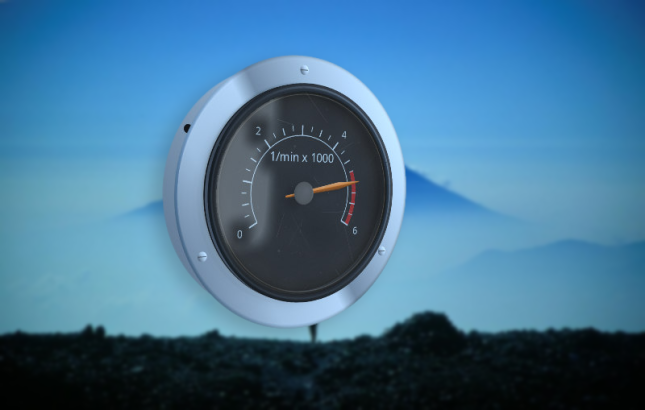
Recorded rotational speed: **5000** rpm
